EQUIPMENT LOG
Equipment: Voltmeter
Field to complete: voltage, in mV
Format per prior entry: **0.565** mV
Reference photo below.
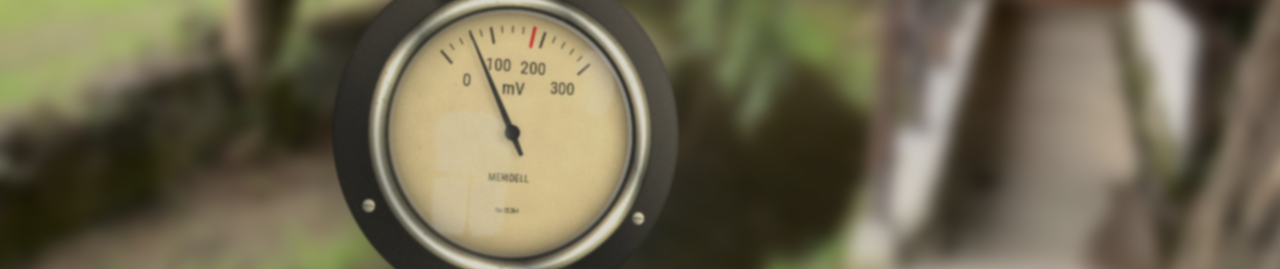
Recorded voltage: **60** mV
